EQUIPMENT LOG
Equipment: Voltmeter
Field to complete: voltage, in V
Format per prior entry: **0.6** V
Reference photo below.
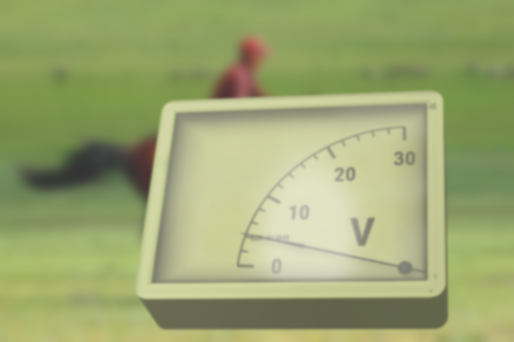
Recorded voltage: **4** V
